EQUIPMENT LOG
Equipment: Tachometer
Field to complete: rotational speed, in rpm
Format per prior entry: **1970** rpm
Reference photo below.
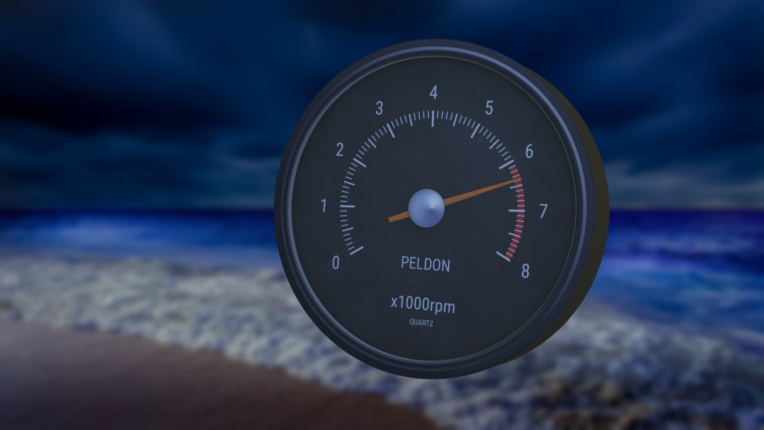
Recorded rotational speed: **6400** rpm
